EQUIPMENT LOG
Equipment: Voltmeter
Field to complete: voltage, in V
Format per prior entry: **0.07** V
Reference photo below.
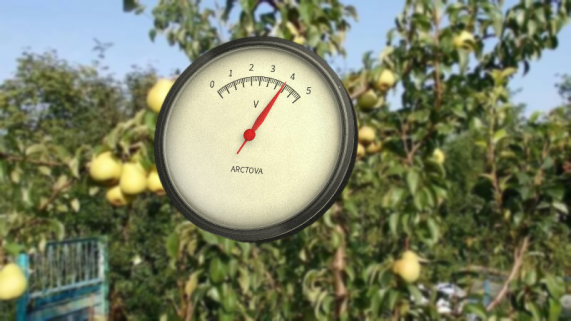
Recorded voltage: **4** V
